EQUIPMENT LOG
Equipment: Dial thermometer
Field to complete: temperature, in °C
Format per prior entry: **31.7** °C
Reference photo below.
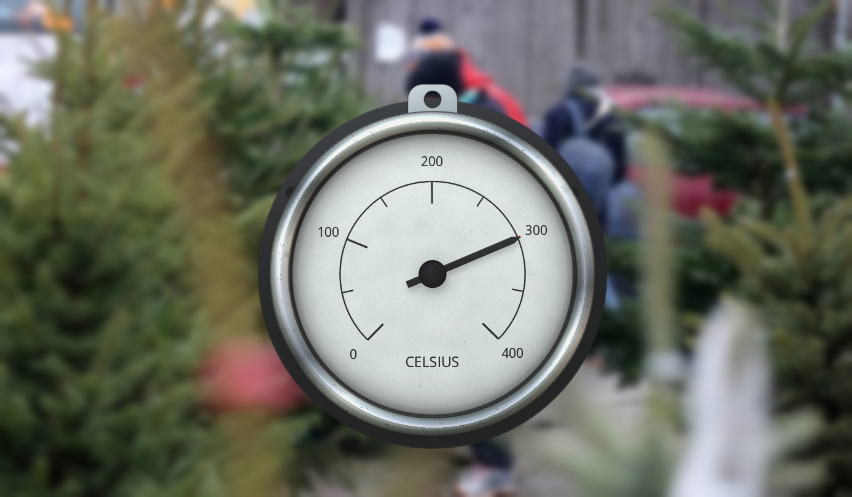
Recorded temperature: **300** °C
